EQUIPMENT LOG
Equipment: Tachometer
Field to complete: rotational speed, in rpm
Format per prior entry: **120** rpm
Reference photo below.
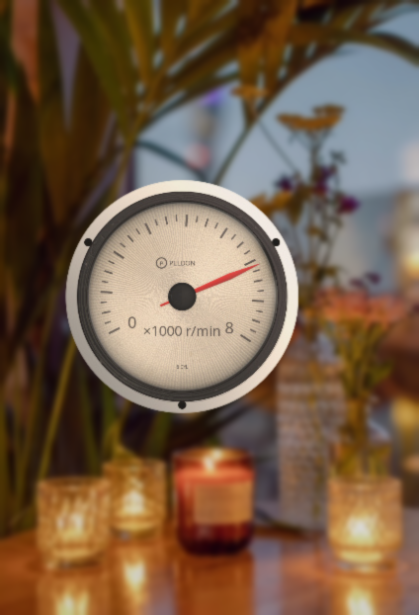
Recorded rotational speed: **6125** rpm
